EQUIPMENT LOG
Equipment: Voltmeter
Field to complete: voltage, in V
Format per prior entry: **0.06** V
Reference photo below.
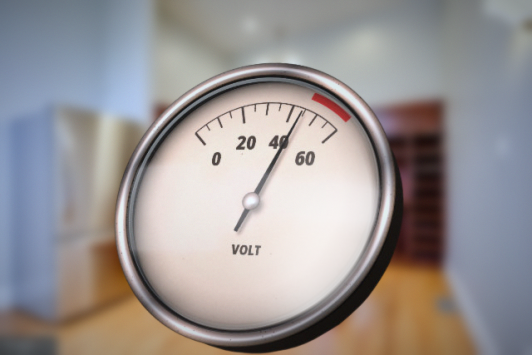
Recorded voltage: **45** V
